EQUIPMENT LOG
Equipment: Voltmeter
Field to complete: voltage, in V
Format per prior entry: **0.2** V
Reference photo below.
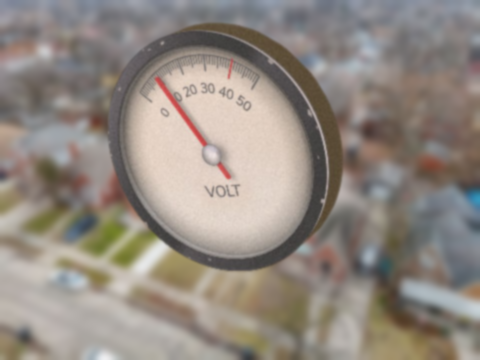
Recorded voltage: **10** V
